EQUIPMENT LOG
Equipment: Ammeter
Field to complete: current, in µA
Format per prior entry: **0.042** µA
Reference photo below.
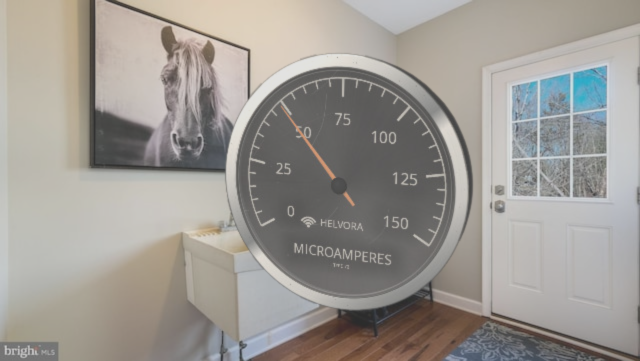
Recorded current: **50** µA
